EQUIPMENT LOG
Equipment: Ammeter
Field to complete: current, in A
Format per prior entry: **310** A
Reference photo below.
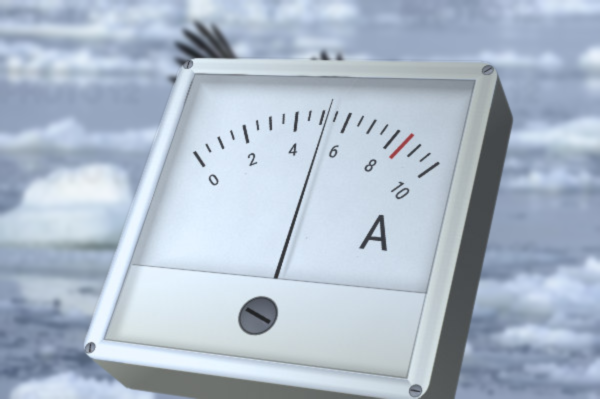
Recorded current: **5.25** A
